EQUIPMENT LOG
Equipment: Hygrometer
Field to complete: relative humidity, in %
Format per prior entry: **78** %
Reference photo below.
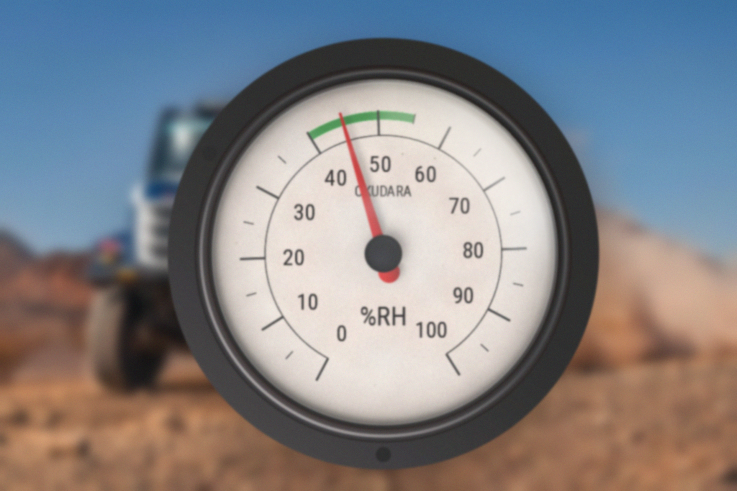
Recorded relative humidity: **45** %
